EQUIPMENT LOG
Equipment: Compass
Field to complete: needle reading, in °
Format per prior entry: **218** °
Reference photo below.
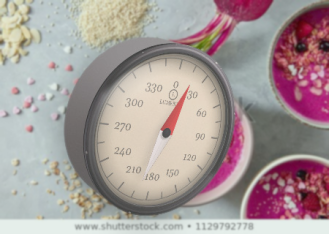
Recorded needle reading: **15** °
